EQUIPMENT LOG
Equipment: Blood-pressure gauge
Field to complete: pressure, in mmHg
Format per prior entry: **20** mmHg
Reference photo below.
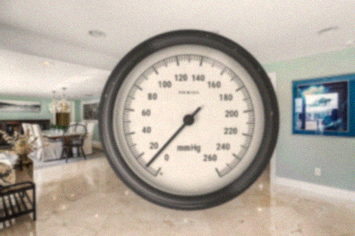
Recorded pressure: **10** mmHg
